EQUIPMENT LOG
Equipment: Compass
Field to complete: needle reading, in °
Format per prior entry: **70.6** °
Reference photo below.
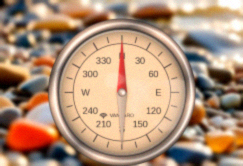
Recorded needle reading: **0** °
